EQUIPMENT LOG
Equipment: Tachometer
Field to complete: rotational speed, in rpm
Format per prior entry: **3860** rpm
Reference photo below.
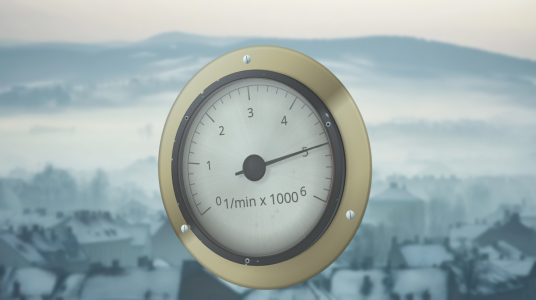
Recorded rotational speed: **5000** rpm
